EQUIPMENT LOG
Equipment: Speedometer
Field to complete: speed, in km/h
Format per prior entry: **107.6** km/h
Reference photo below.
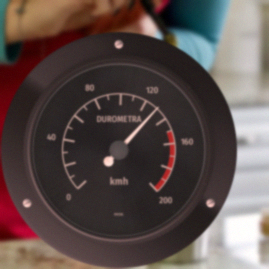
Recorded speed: **130** km/h
